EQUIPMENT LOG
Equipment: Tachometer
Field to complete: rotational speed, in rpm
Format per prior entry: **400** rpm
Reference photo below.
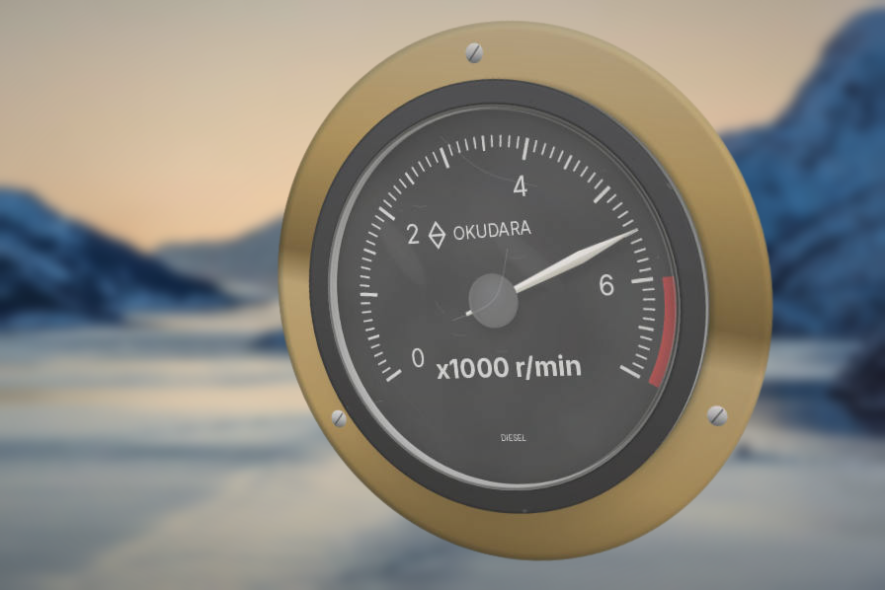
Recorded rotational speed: **5500** rpm
